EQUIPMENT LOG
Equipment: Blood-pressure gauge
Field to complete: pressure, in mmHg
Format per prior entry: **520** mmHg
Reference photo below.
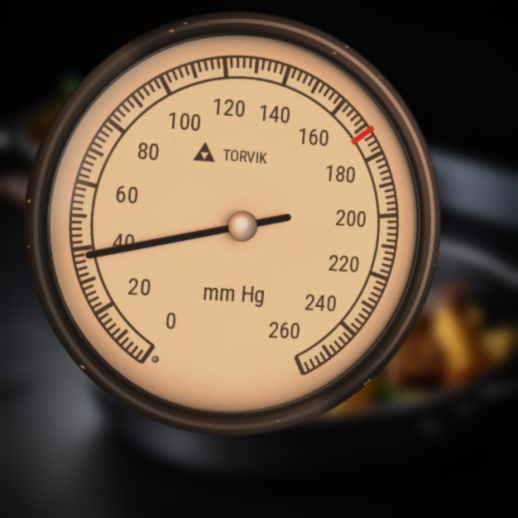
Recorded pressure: **38** mmHg
